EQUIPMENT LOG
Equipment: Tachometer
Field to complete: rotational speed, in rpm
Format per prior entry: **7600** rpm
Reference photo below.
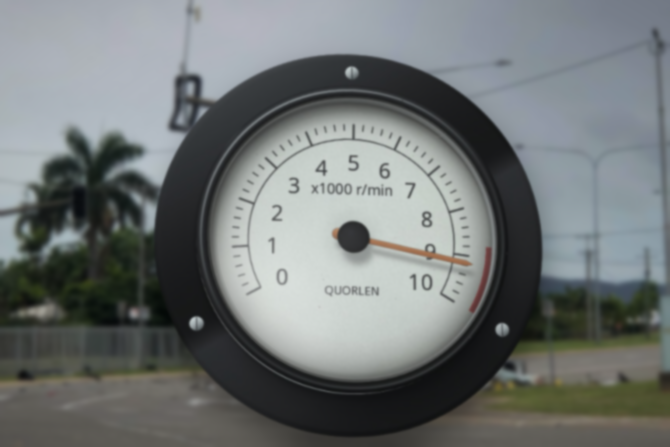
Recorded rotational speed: **9200** rpm
